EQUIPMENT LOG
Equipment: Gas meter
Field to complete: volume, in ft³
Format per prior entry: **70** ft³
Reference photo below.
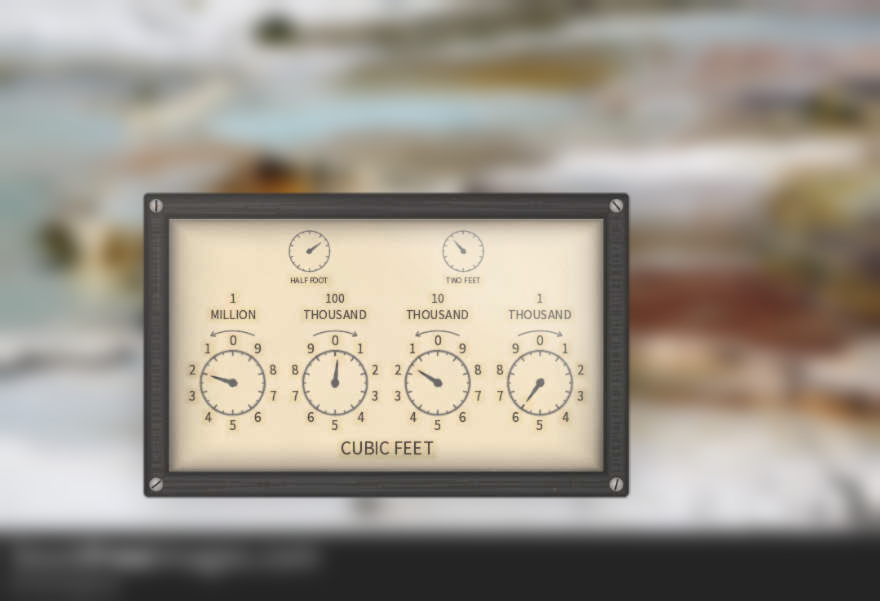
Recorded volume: **201600** ft³
